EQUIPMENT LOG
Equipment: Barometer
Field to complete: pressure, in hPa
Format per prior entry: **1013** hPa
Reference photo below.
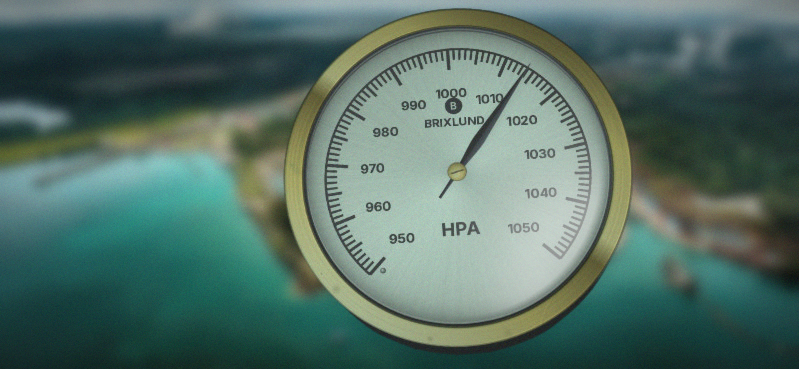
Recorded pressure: **1014** hPa
